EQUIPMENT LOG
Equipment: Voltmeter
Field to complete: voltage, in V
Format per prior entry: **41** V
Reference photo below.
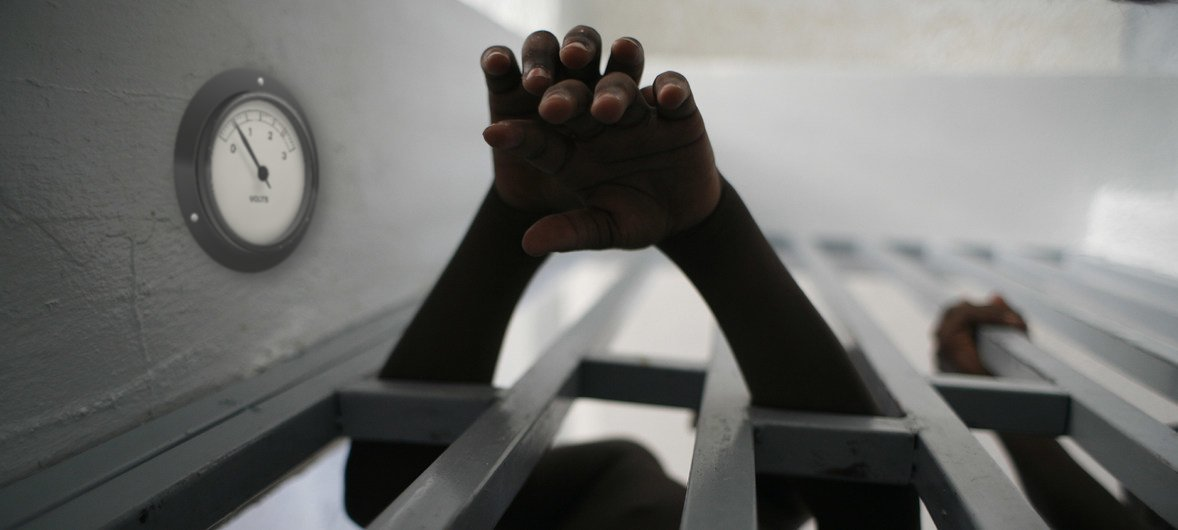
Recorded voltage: **0.5** V
